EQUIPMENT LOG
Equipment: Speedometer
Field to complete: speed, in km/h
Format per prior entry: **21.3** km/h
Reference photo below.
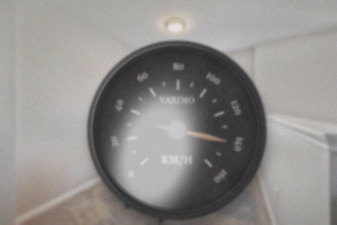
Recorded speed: **140** km/h
